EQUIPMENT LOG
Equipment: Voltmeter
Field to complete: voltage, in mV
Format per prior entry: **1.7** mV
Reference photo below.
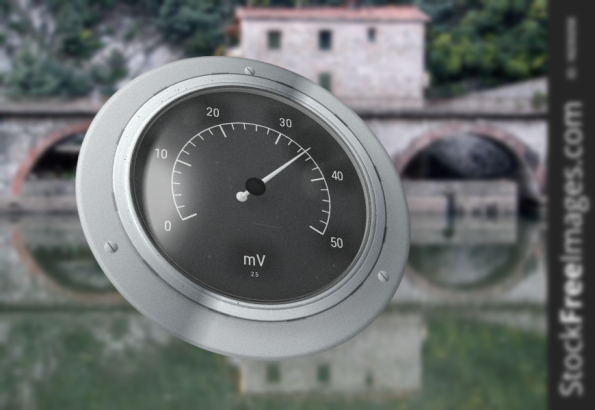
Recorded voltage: **35** mV
